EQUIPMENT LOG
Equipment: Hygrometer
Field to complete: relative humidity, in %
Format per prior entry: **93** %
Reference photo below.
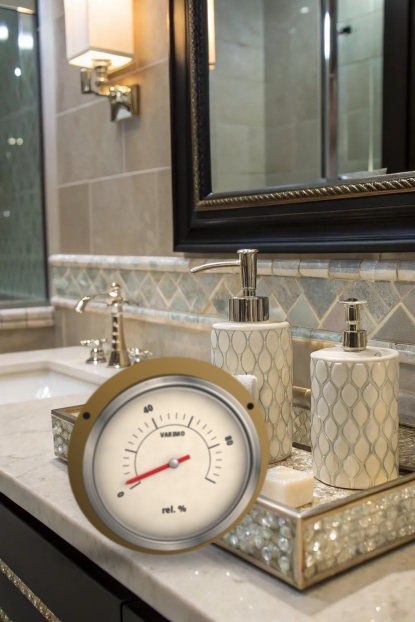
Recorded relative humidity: **4** %
